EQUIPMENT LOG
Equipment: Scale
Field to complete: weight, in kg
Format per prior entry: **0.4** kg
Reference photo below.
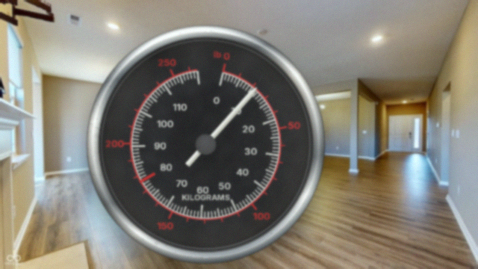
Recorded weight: **10** kg
